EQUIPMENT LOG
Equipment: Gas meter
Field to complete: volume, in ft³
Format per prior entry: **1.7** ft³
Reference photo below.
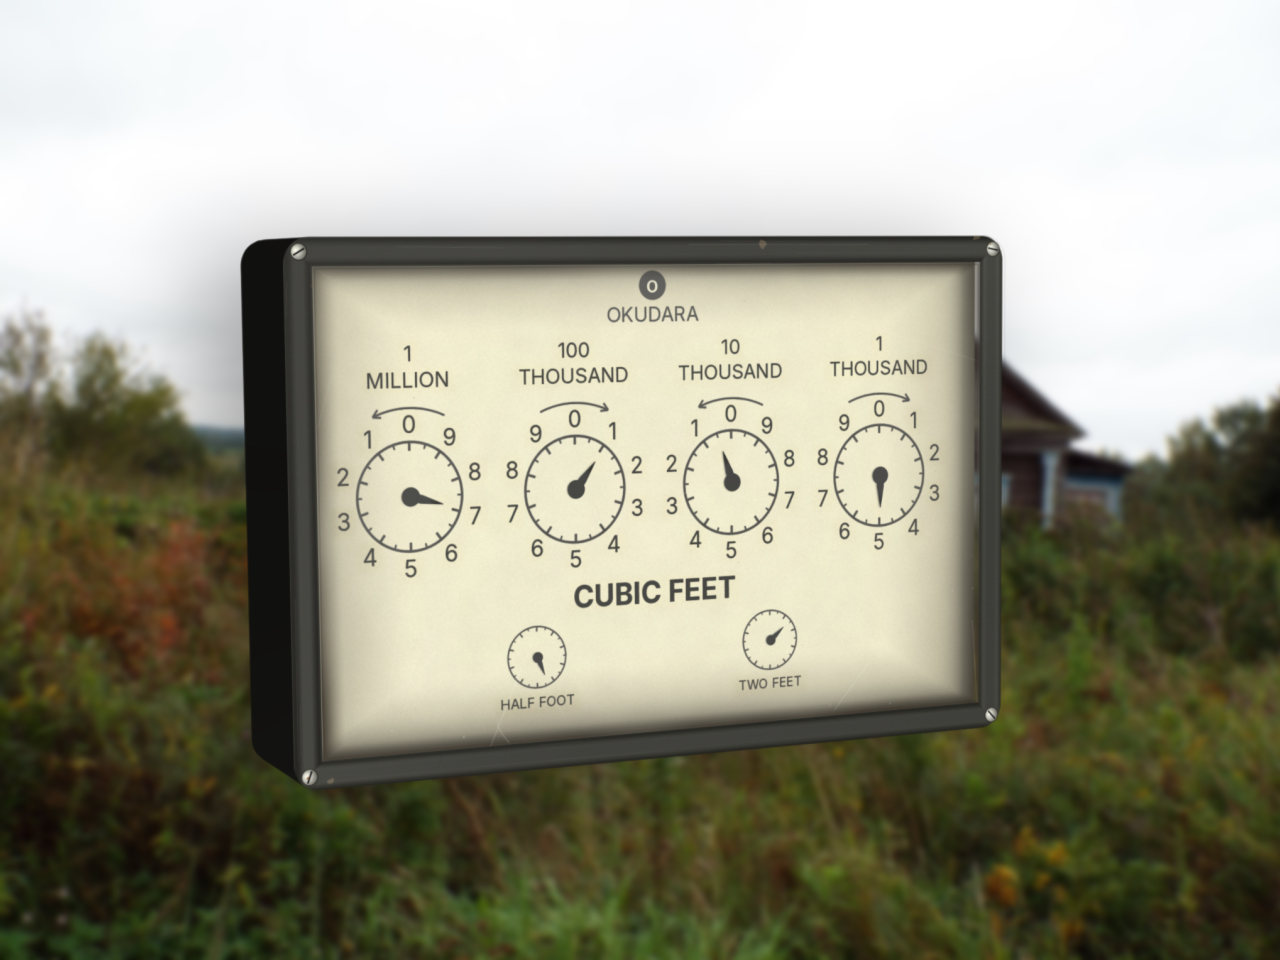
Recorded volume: **710500** ft³
